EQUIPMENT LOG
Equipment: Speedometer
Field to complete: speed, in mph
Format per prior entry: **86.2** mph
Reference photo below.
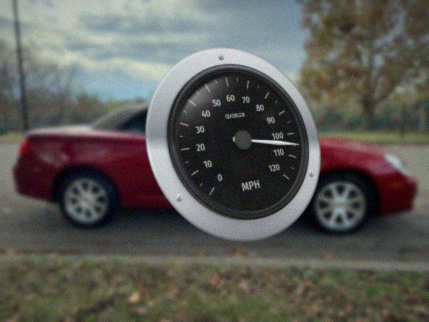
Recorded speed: **105** mph
